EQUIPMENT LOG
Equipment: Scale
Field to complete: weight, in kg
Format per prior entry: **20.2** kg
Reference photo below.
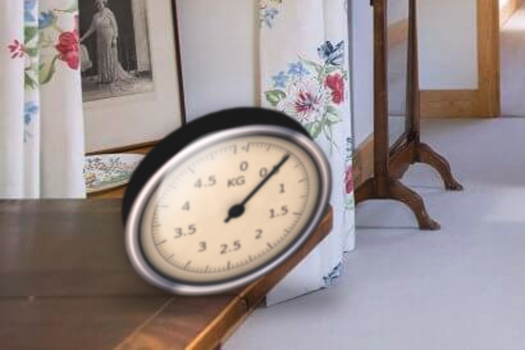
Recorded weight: **0.5** kg
